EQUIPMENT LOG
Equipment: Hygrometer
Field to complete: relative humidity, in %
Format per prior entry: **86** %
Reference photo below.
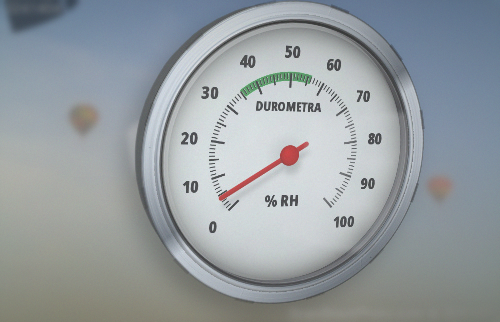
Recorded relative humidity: **5** %
